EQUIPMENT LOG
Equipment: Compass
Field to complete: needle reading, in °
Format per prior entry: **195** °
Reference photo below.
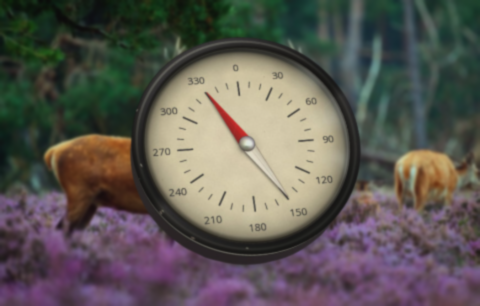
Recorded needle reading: **330** °
